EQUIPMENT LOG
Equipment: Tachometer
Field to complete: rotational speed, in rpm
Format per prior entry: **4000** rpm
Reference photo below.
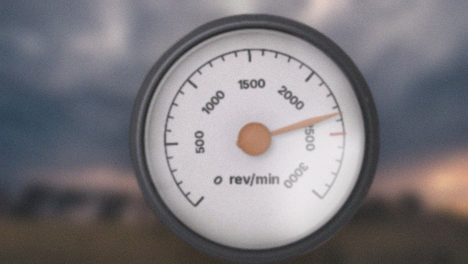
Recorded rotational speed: **2350** rpm
